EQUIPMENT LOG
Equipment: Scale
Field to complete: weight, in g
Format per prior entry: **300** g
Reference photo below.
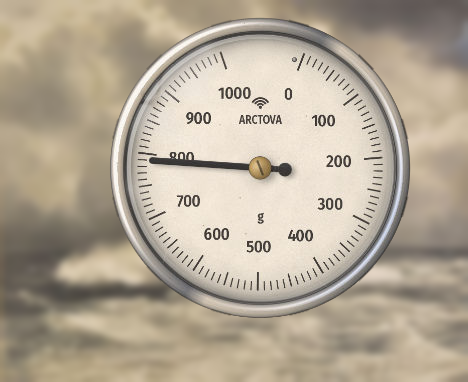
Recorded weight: **790** g
